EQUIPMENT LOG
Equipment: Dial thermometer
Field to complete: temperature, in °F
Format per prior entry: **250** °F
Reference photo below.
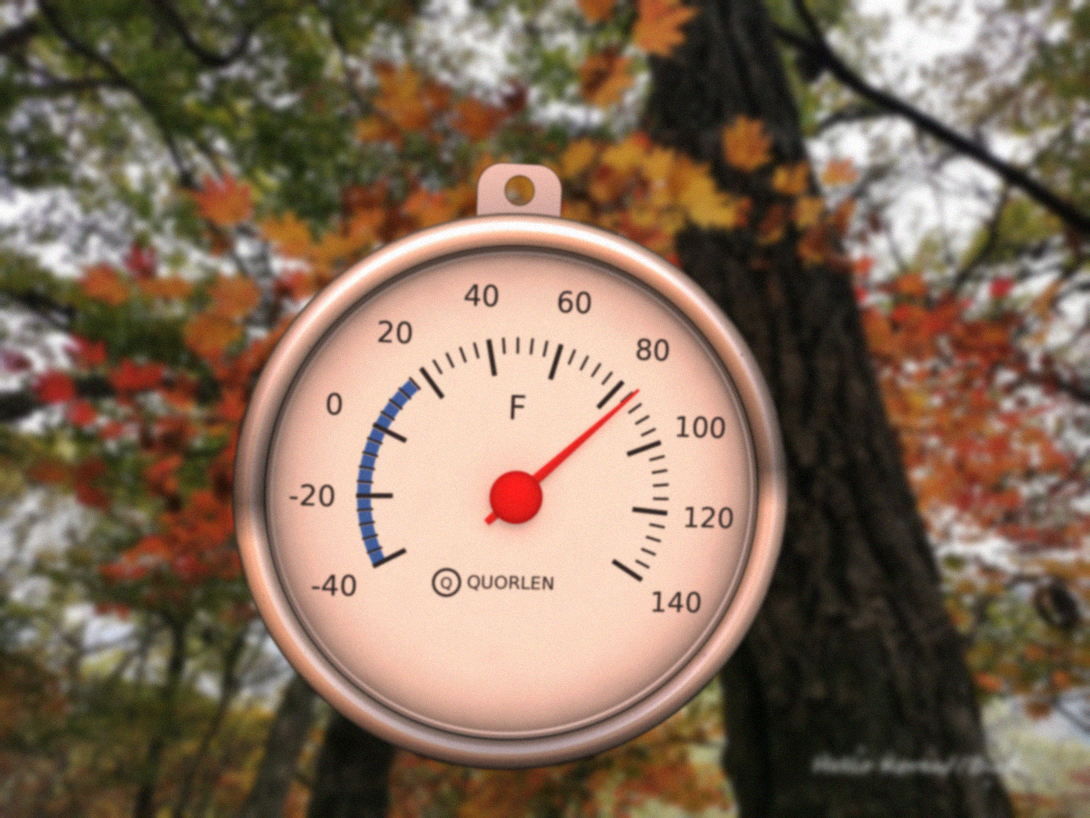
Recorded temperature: **84** °F
